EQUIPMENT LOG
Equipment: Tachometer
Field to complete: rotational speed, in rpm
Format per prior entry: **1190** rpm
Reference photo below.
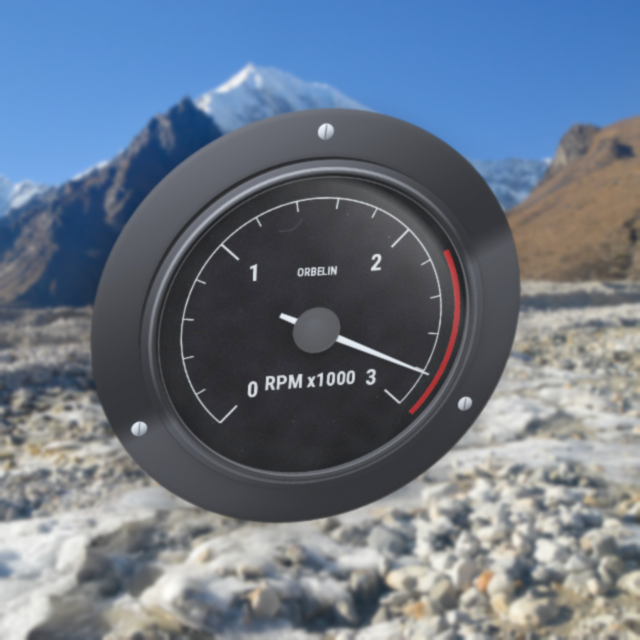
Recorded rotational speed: **2800** rpm
